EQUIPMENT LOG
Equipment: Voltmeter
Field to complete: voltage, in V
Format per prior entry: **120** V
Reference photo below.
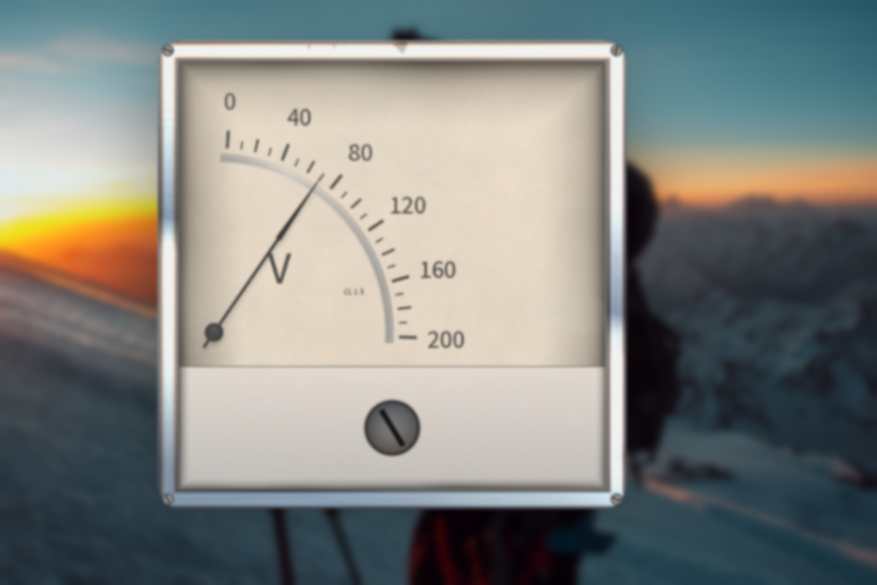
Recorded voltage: **70** V
